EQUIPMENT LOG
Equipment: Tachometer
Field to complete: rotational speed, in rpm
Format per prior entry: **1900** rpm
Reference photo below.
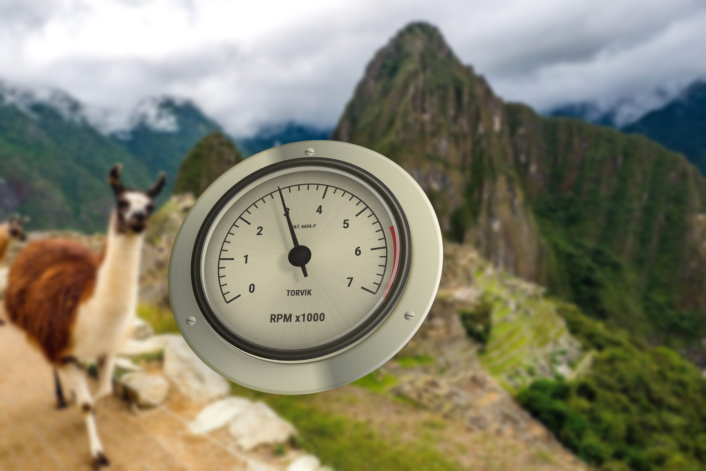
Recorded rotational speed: **3000** rpm
